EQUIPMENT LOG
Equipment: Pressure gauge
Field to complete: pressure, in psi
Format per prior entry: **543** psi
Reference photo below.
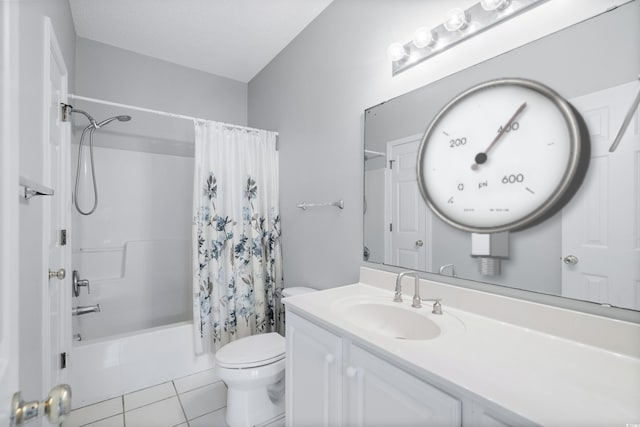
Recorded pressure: **400** psi
